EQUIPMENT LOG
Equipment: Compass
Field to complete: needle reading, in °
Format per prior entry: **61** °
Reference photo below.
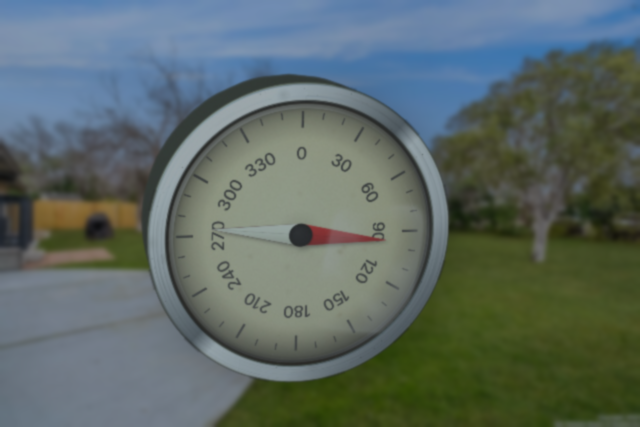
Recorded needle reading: **95** °
